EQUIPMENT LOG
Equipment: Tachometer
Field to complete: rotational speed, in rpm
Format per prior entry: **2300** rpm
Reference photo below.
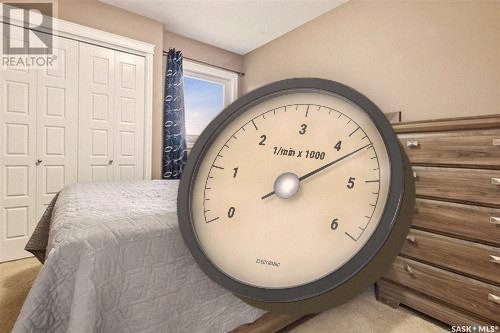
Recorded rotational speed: **4400** rpm
